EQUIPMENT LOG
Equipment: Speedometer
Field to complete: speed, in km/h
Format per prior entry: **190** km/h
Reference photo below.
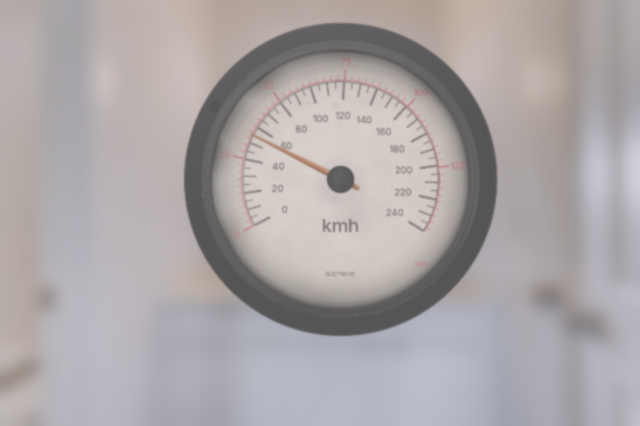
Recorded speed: **55** km/h
